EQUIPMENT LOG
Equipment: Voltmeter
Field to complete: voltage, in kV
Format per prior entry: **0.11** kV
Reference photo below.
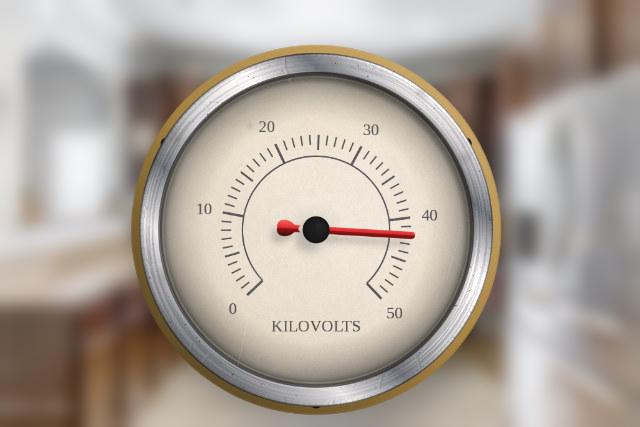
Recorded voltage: **42** kV
